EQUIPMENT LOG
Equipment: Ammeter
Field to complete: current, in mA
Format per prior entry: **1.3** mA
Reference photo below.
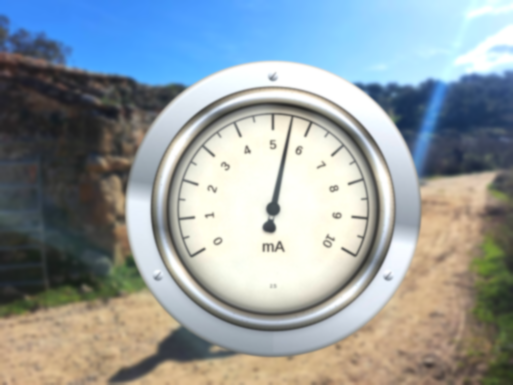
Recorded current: **5.5** mA
